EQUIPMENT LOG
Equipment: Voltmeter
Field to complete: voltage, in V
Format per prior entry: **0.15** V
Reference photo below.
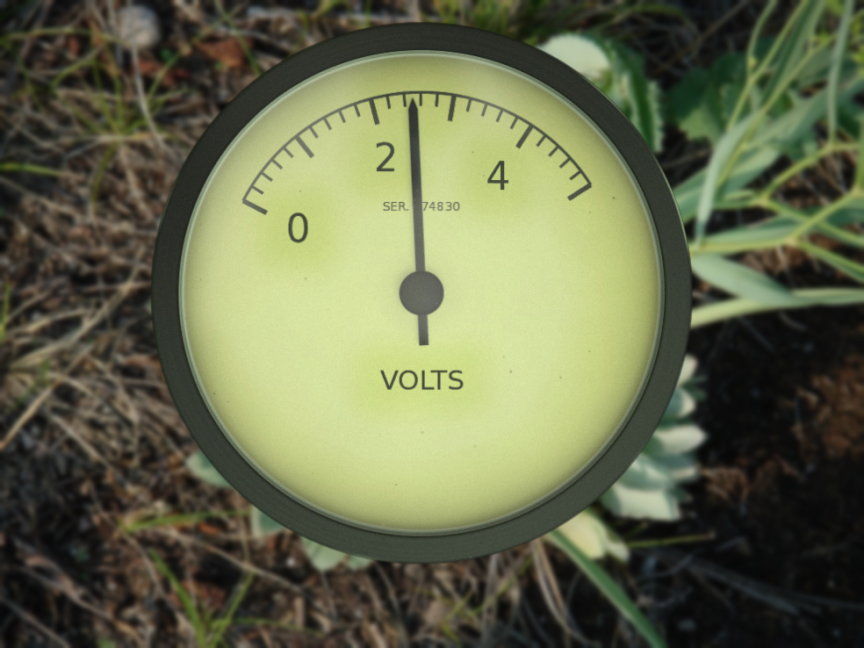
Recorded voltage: **2.5** V
